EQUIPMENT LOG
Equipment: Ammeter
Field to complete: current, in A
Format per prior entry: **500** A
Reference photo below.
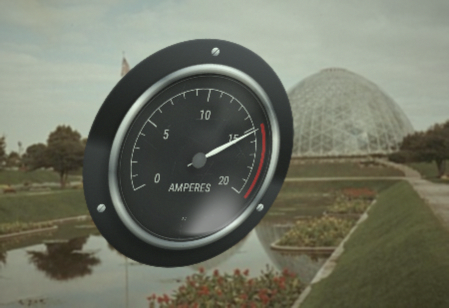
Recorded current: **15** A
